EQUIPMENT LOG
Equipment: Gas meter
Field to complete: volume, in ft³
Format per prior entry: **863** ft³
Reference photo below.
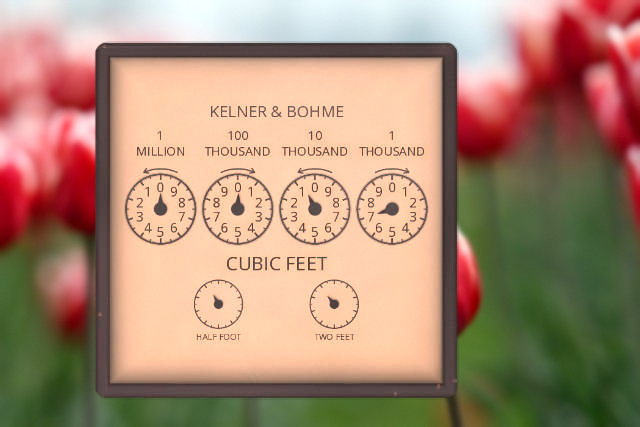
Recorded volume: **700** ft³
